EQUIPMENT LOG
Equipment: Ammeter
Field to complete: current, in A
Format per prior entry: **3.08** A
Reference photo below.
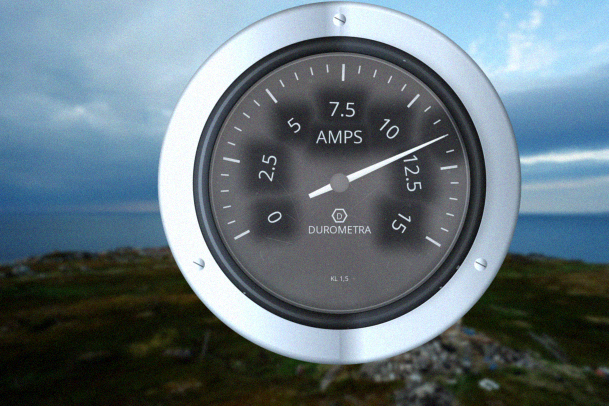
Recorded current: **11.5** A
